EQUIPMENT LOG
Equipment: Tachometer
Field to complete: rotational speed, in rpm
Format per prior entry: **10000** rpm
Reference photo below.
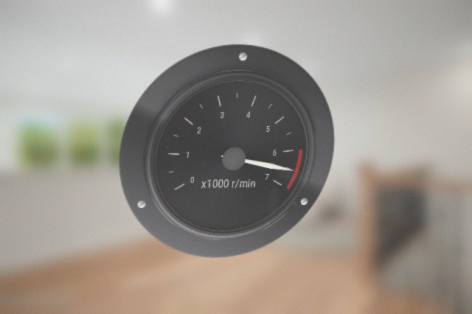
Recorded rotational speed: **6500** rpm
